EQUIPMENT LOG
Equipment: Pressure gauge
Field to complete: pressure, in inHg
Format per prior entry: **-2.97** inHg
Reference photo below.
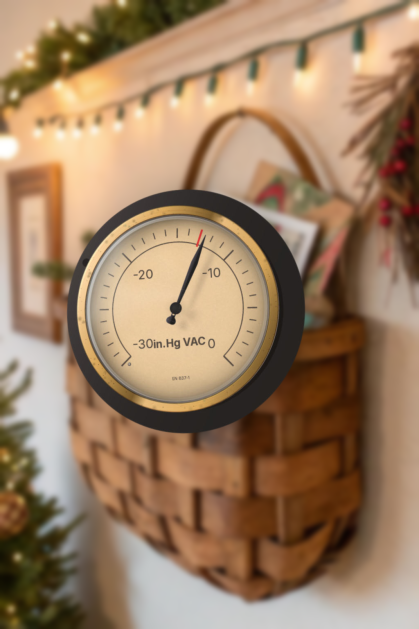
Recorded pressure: **-12.5** inHg
